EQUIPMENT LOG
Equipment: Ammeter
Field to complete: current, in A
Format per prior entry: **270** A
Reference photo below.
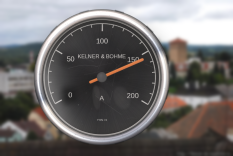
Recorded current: **155** A
